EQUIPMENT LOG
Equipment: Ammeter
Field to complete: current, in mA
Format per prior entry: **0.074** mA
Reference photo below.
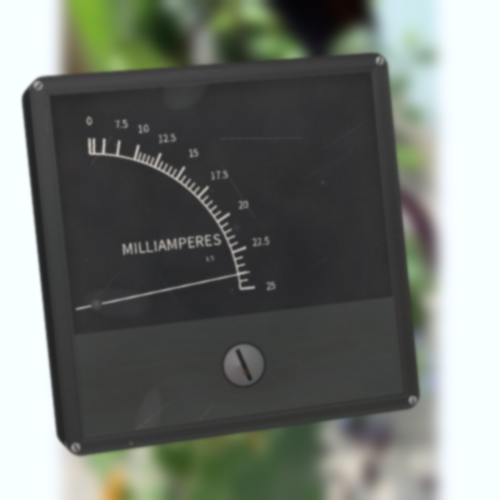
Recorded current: **24** mA
